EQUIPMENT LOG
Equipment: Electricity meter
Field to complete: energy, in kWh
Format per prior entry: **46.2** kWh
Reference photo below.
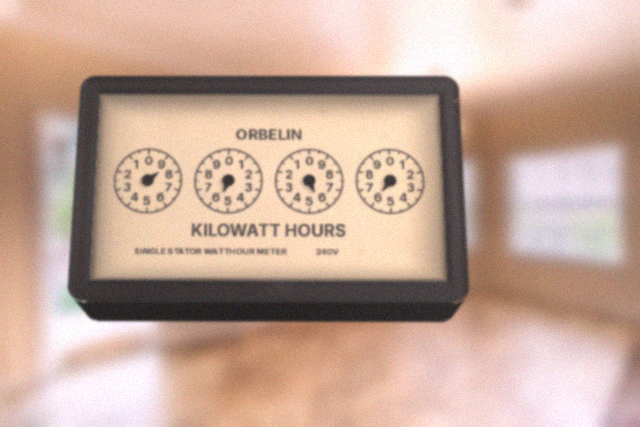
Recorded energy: **8556** kWh
